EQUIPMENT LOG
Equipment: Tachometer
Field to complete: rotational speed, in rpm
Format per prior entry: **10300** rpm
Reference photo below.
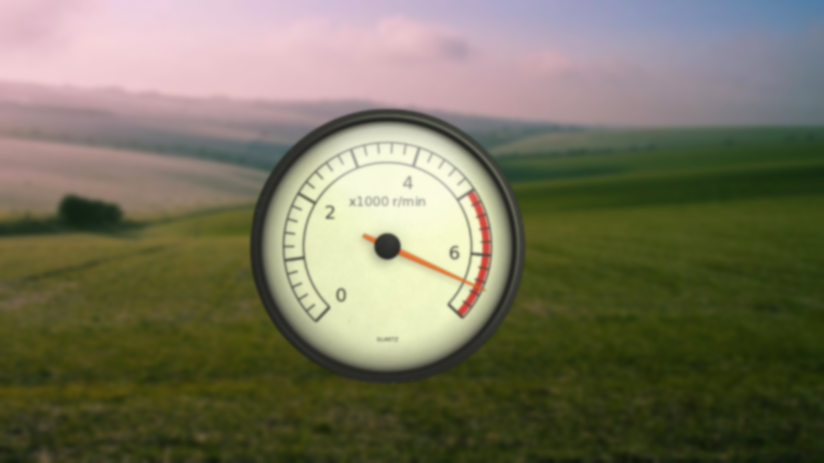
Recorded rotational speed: **6500** rpm
